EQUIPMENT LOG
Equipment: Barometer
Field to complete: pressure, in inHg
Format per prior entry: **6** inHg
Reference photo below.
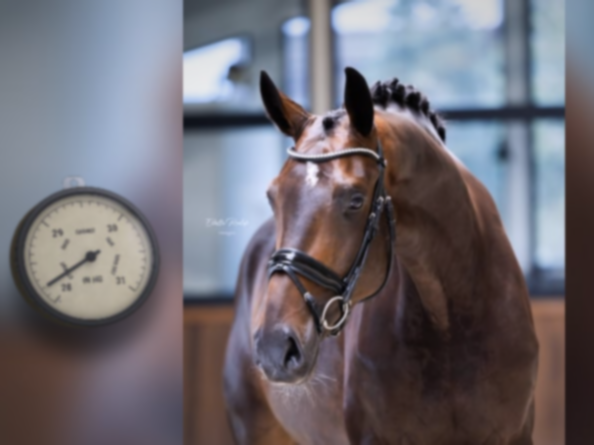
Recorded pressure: **28.2** inHg
